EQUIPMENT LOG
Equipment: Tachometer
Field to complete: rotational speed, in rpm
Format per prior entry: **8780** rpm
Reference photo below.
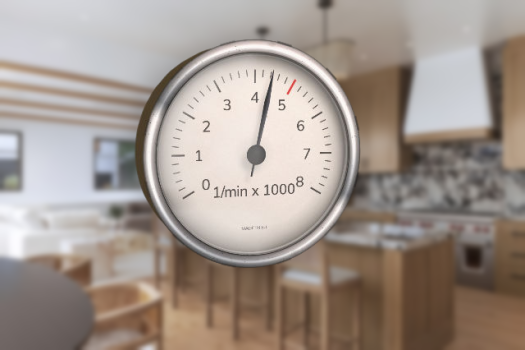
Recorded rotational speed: **4400** rpm
